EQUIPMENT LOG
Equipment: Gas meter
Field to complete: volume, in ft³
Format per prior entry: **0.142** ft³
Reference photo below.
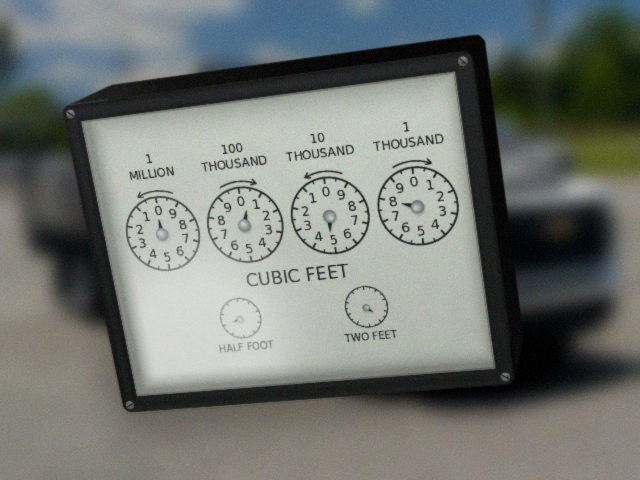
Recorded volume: **4800** ft³
